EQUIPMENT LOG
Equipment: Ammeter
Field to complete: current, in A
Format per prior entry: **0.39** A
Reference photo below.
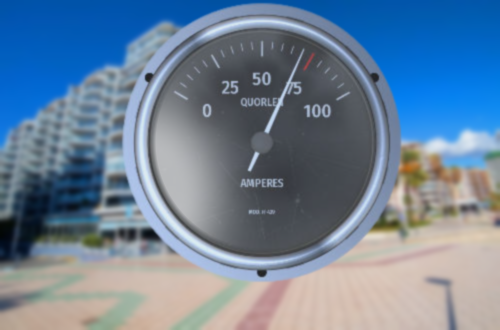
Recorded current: **70** A
